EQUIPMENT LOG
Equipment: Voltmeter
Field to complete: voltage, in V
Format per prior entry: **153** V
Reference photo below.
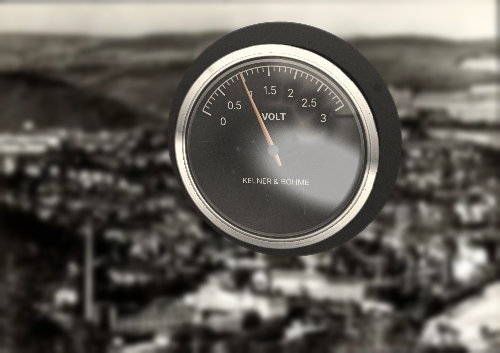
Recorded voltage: **1** V
